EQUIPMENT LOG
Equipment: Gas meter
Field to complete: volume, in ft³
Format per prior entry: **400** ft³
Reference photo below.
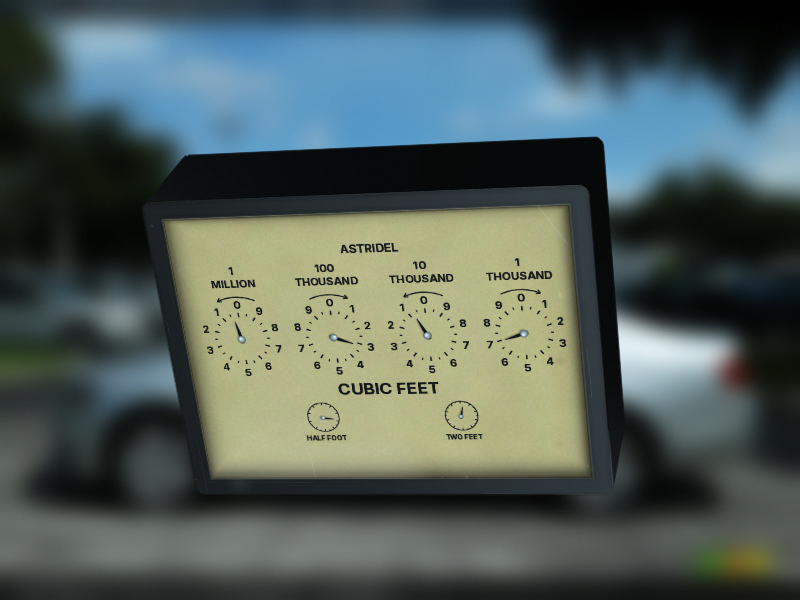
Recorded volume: **30700** ft³
